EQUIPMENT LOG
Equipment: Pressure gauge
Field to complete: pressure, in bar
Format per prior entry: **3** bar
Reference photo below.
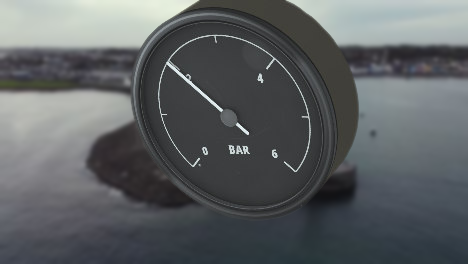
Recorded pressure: **2** bar
